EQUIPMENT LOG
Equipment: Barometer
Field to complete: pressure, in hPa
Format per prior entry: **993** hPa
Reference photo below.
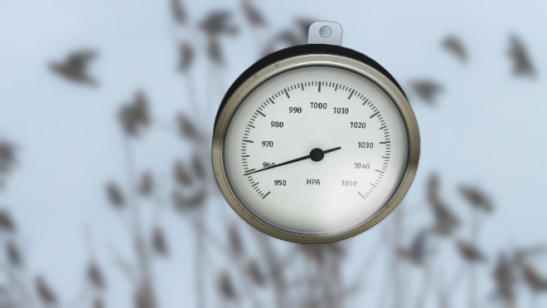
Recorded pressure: **960** hPa
